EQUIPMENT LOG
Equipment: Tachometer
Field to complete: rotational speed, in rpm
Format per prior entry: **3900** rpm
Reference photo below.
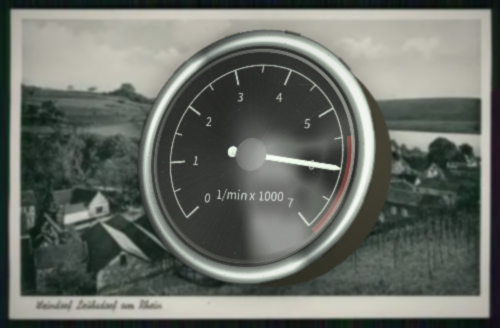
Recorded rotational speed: **6000** rpm
